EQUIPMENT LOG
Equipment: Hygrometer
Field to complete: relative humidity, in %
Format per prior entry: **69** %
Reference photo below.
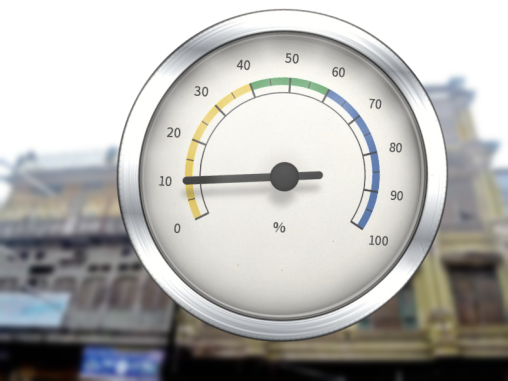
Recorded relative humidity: **10** %
